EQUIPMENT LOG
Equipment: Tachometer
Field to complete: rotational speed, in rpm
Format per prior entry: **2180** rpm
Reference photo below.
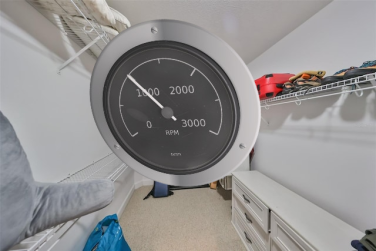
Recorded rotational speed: **1000** rpm
